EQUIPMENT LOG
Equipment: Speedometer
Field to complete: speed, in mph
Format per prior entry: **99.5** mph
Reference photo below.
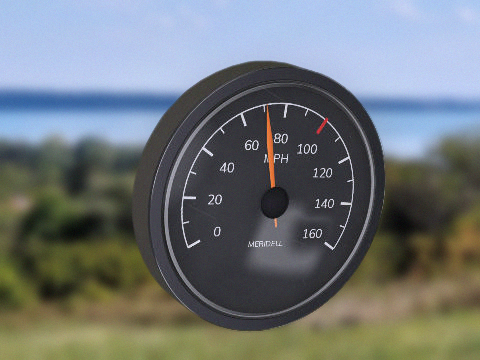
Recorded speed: **70** mph
